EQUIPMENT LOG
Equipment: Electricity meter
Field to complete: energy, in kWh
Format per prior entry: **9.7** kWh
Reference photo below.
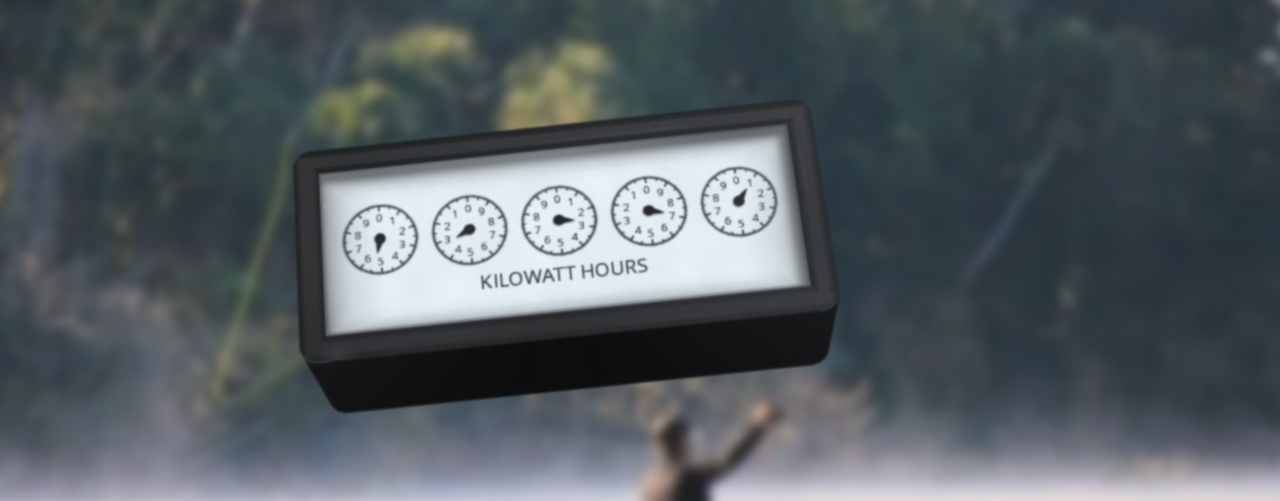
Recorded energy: **53271** kWh
